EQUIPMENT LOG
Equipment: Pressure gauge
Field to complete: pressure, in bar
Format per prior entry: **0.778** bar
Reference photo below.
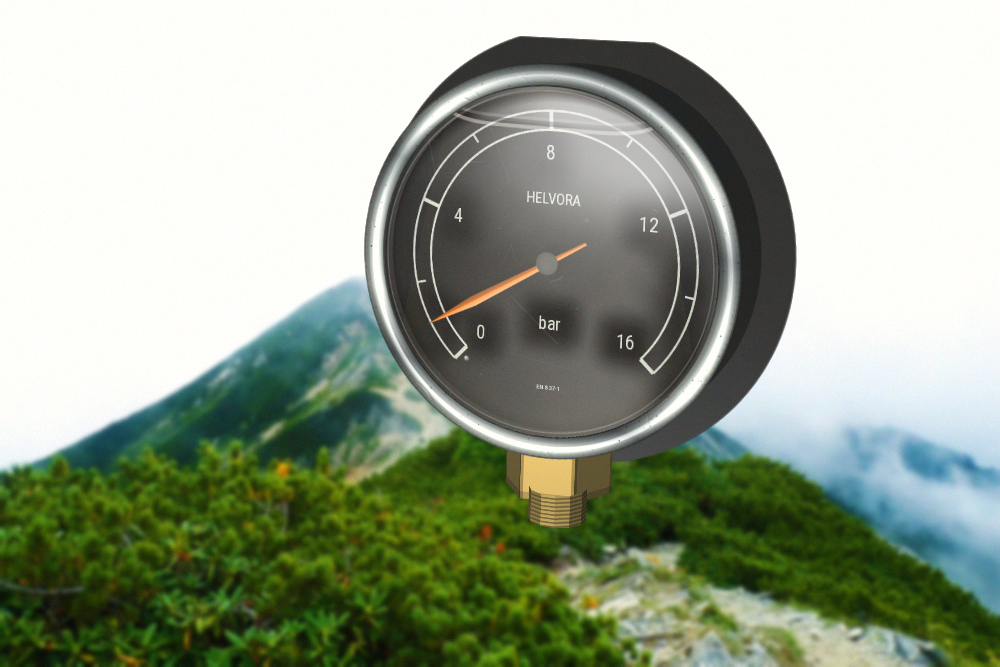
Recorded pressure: **1** bar
